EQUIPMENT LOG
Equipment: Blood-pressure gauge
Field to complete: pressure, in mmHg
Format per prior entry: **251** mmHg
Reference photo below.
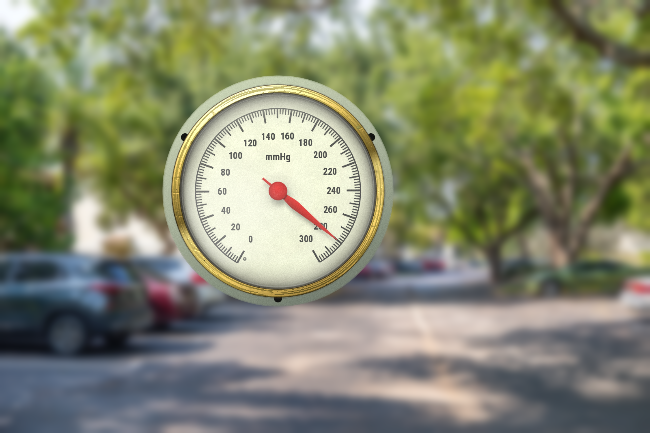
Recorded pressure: **280** mmHg
